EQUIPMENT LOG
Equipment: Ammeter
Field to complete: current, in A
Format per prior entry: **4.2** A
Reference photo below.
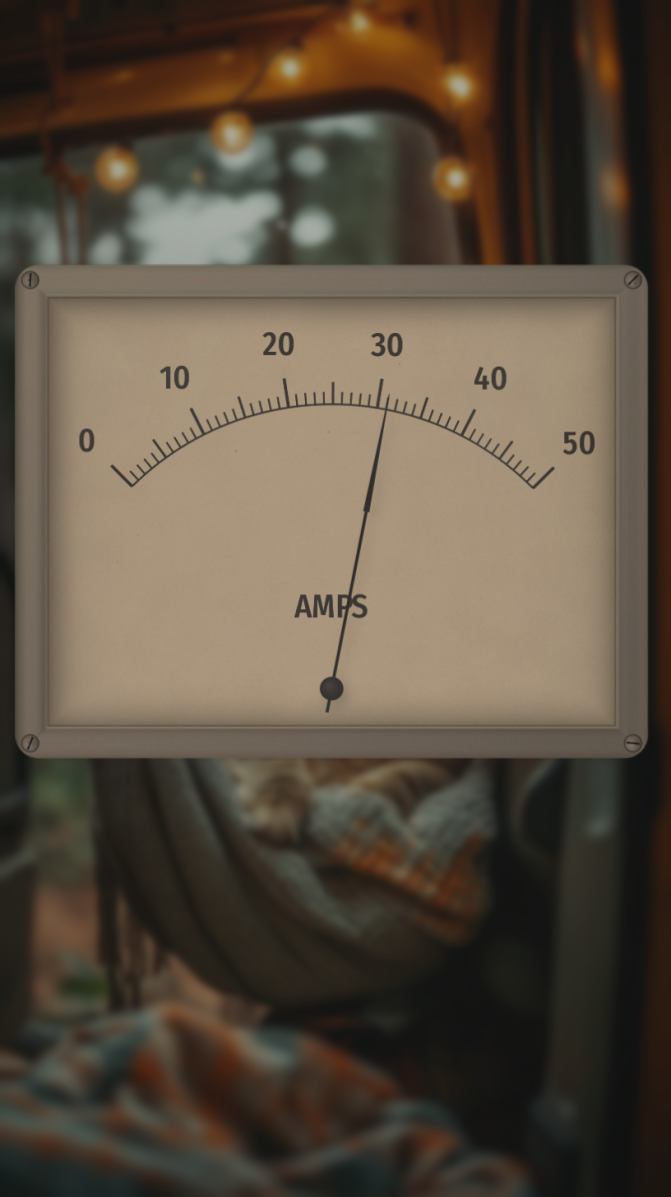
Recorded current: **31** A
